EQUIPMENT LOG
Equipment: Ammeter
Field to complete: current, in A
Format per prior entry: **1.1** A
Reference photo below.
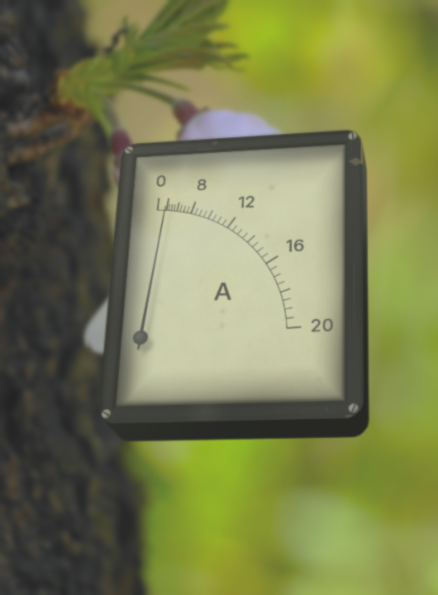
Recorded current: **4** A
